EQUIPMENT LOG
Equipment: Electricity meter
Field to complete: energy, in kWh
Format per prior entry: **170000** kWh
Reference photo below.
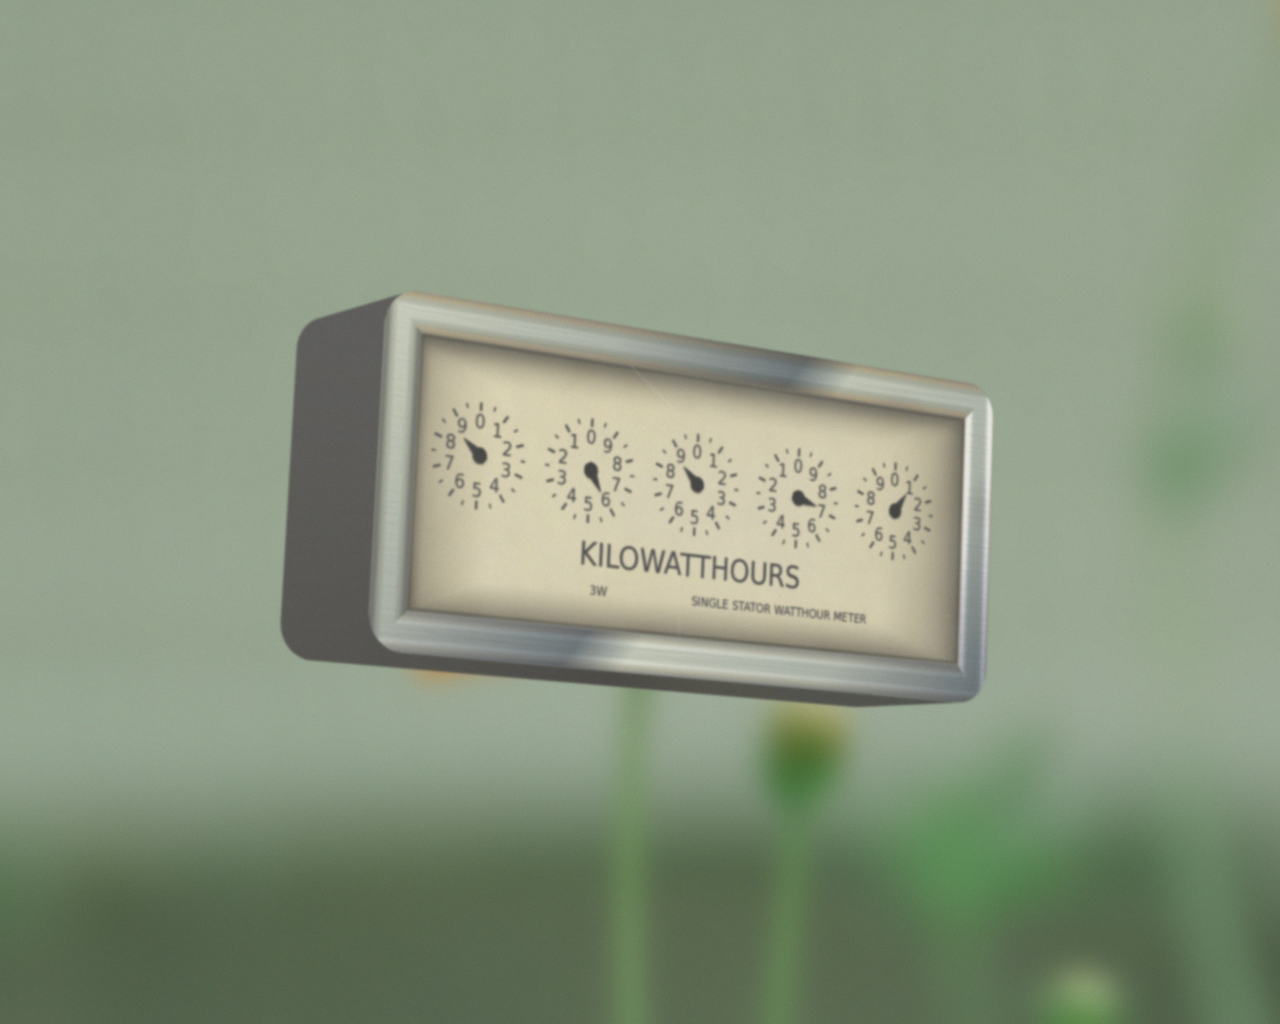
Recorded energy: **85871** kWh
